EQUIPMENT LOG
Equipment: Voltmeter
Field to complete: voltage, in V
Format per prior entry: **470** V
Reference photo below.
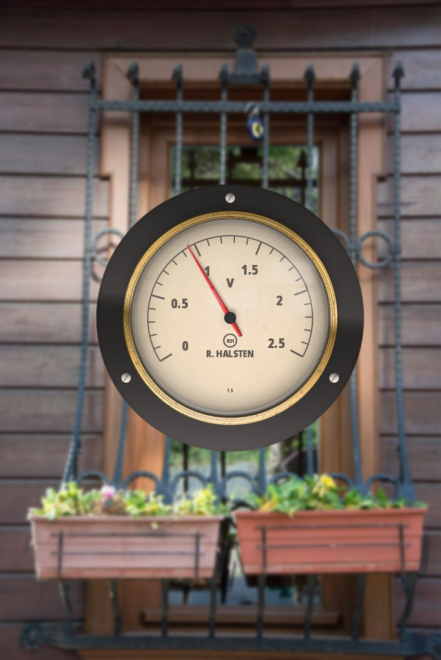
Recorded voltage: **0.95** V
